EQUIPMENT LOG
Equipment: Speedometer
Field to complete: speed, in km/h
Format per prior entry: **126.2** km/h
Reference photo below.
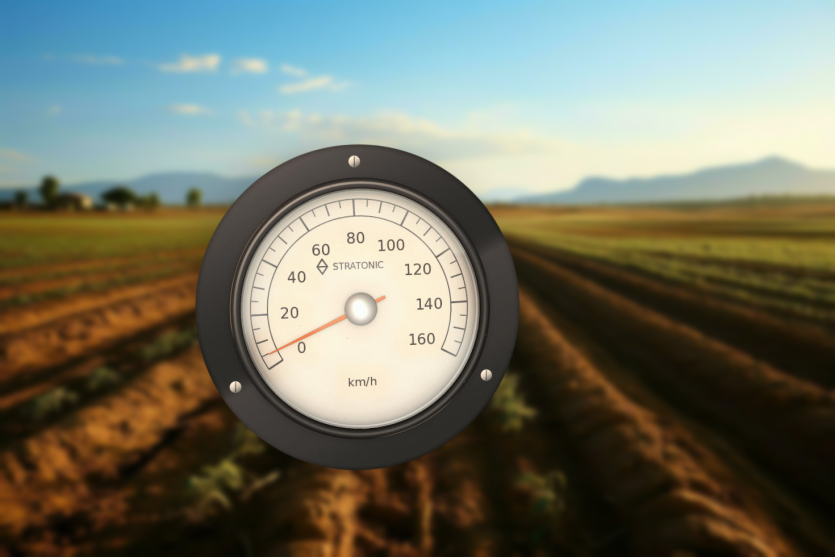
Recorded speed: **5** km/h
